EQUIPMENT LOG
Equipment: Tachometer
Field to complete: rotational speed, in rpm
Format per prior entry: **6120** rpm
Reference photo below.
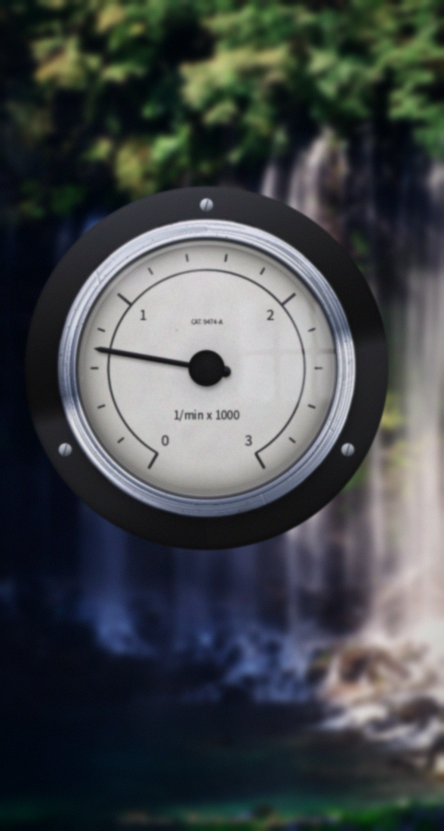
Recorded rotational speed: **700** rpm
